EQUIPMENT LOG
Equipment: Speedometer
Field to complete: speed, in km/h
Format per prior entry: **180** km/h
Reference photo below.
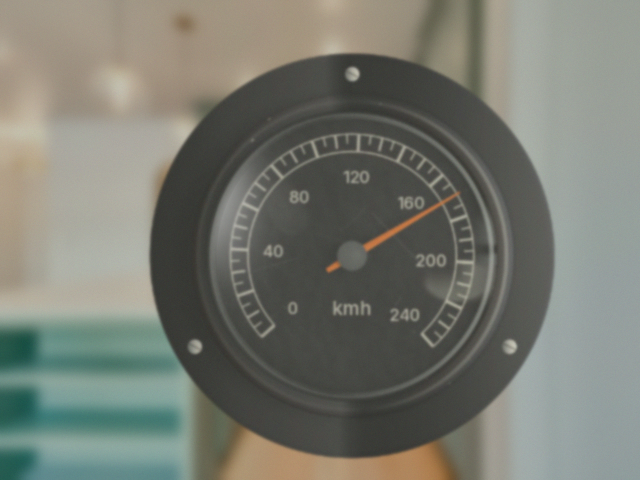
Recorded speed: **170** km/h
